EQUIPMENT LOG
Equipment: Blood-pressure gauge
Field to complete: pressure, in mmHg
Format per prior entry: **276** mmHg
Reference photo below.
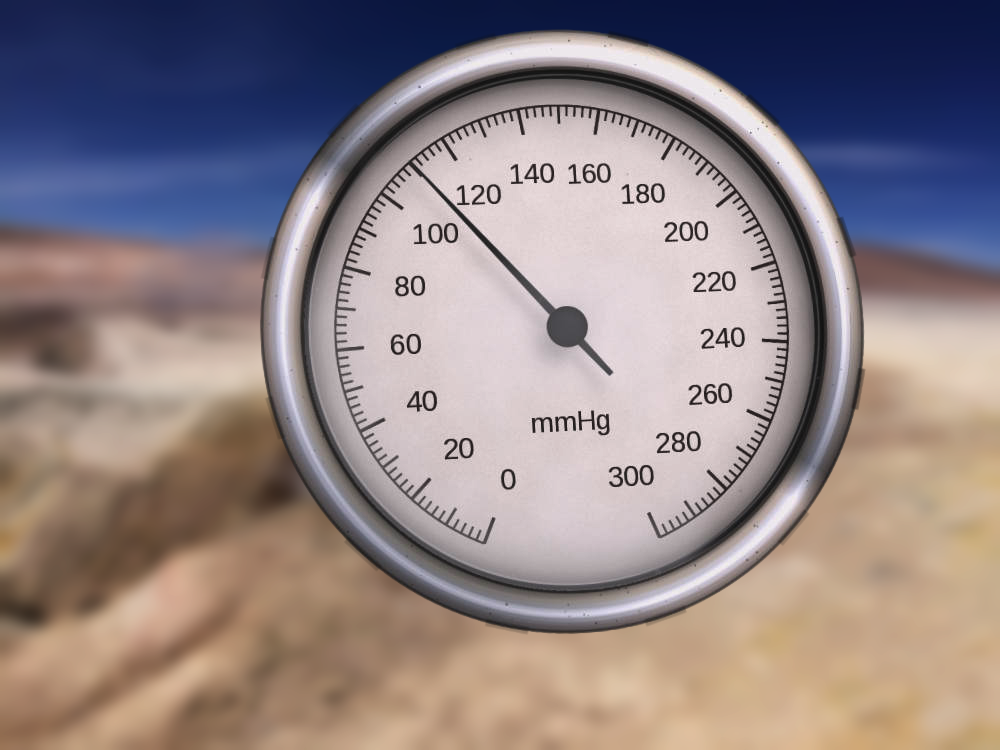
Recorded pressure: **110** mmHg
